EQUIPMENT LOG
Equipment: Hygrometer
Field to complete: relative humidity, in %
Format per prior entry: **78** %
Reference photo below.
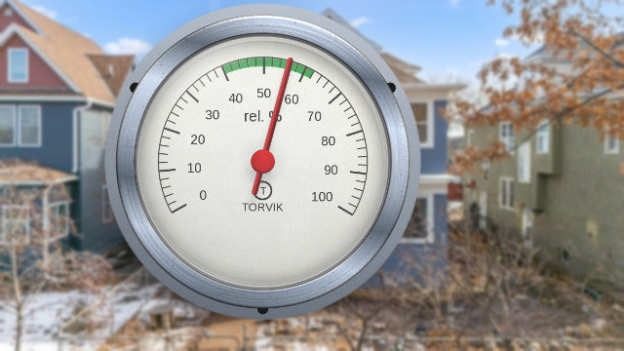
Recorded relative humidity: **56** %
